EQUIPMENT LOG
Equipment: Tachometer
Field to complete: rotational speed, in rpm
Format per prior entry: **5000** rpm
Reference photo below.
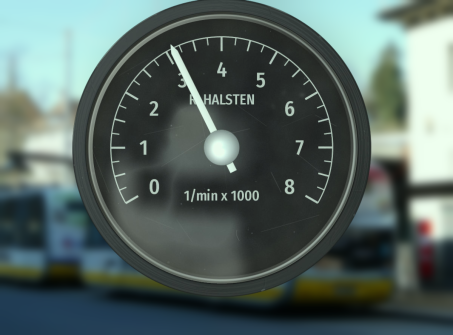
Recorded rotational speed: **3125** rpm
